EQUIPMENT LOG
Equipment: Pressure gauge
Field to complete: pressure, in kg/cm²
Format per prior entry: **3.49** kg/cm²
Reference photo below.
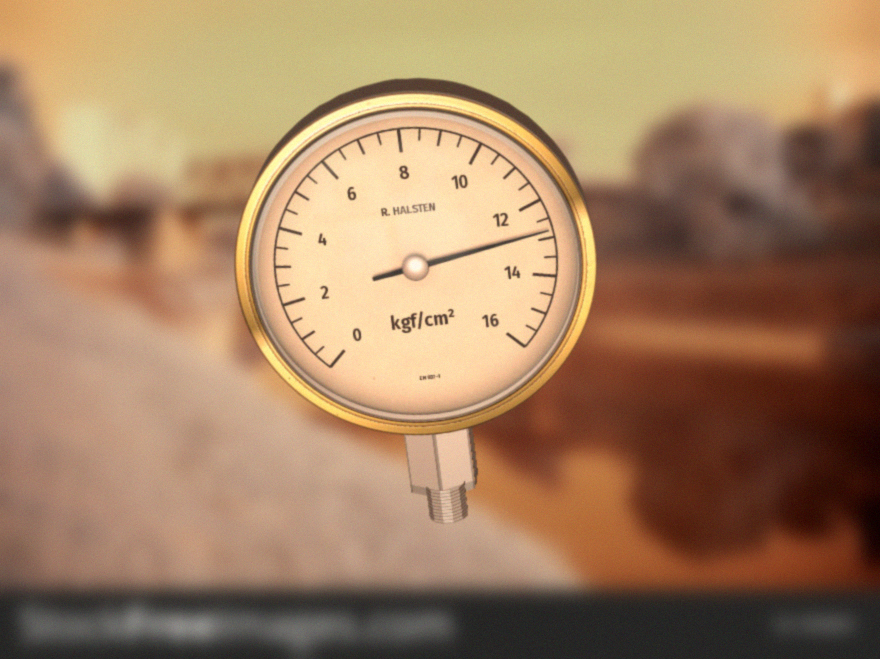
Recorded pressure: **12.75** kg/cm²
